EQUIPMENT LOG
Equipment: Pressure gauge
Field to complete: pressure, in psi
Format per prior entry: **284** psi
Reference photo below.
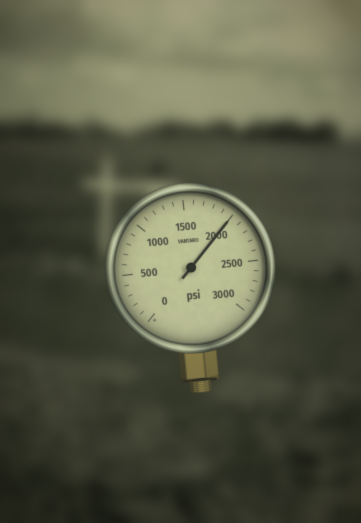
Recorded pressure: **2000** psi
